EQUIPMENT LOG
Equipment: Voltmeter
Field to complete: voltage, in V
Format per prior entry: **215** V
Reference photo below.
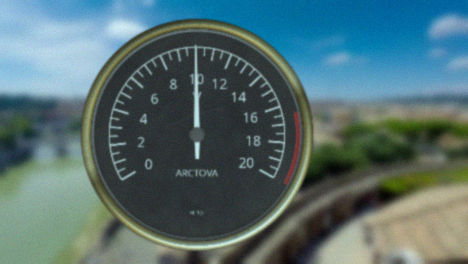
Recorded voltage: **10** V
